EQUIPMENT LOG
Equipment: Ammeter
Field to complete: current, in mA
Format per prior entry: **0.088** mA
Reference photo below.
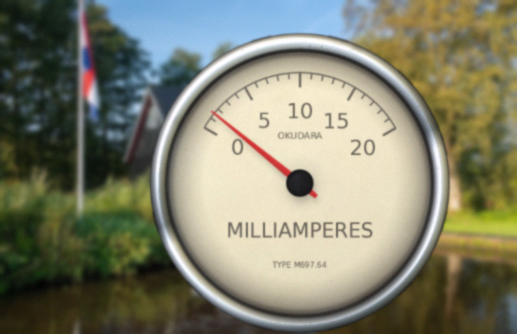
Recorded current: **1.5** mA
